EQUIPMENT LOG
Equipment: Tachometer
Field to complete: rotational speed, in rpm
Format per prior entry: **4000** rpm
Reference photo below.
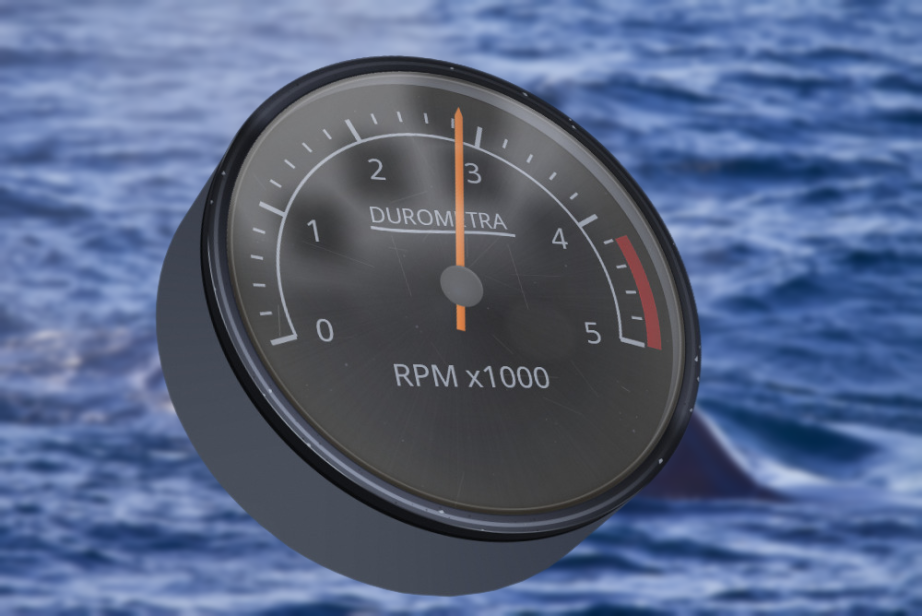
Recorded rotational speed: **2800** rpm
